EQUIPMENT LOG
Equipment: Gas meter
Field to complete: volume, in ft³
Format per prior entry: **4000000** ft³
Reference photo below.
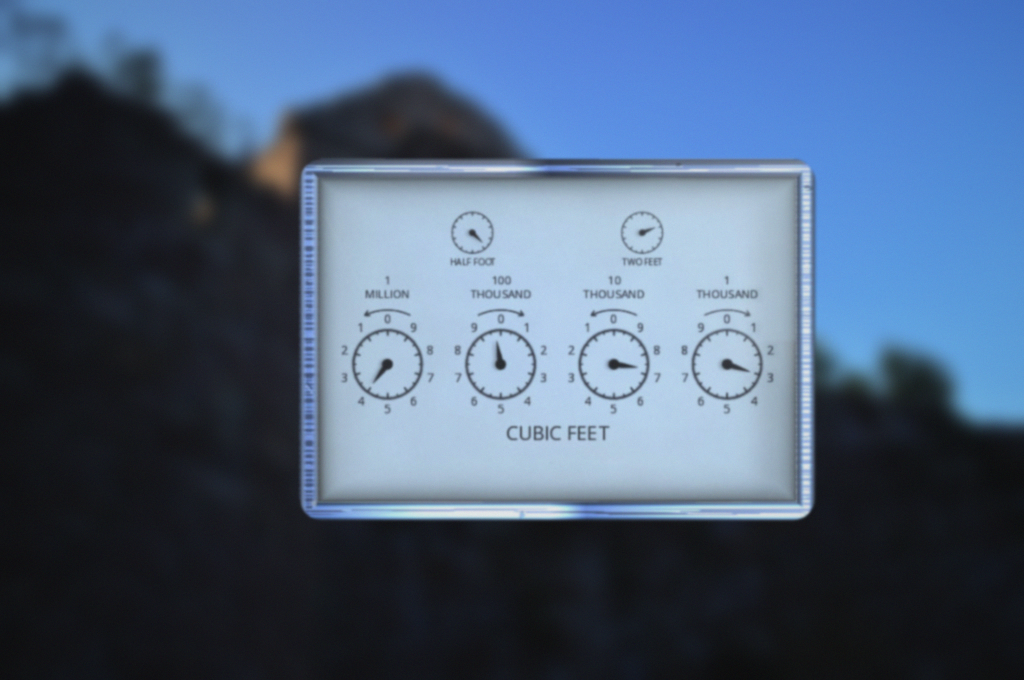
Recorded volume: **397300** ft³
